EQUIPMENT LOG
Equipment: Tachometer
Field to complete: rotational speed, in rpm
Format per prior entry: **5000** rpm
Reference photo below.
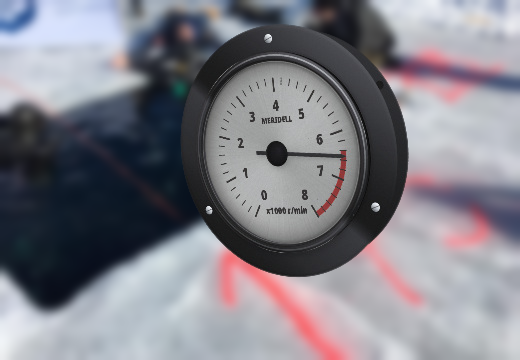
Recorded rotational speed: **6500** rpm
